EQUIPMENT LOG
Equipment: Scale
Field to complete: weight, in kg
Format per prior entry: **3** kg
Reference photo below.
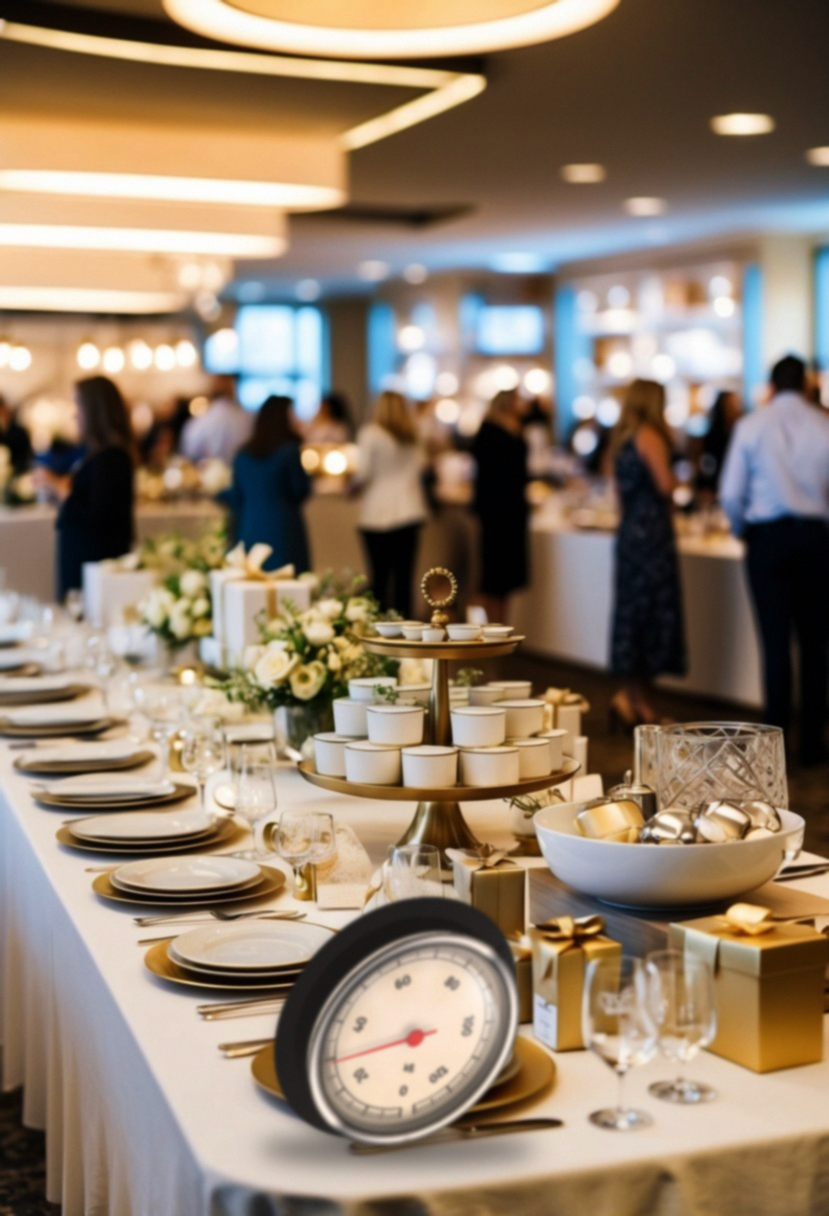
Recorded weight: **30** kg
